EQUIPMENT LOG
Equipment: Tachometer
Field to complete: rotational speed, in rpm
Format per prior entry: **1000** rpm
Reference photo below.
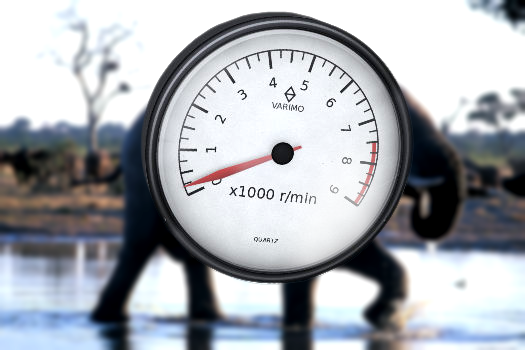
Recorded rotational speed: **250** rpm
